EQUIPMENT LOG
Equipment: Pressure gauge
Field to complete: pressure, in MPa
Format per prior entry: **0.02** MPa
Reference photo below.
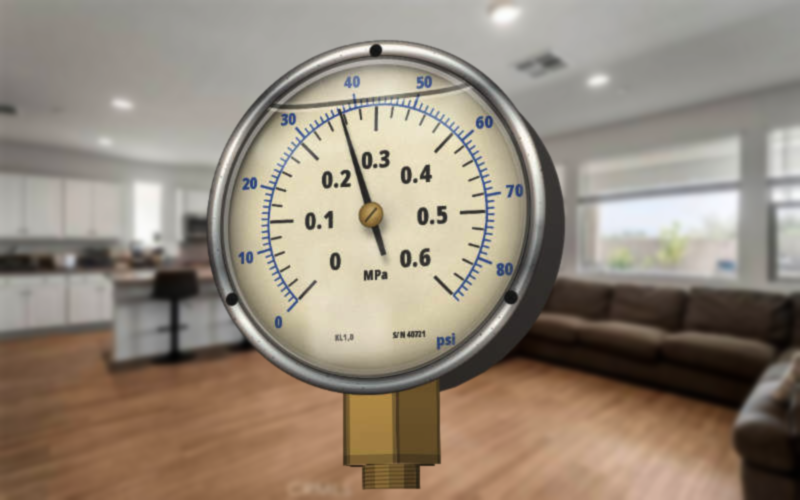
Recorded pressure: **0.26** MPa
